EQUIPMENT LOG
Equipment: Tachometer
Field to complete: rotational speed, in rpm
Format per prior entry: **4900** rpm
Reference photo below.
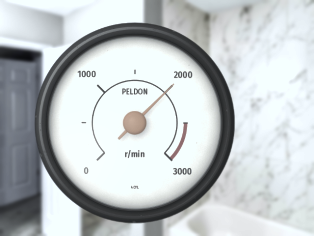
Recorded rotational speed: **2000** rpm
